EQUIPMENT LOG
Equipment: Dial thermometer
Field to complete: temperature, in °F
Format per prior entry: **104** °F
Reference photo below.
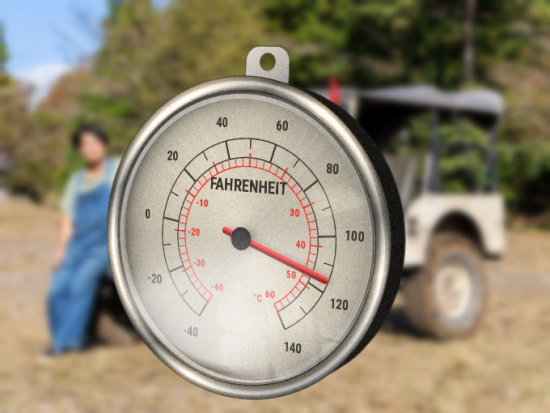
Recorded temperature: **115** °F
